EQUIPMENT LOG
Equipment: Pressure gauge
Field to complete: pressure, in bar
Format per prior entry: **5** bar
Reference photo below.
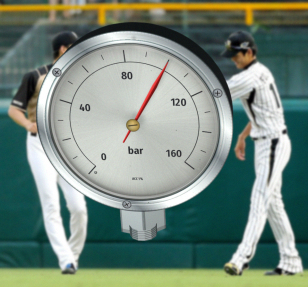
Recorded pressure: **100** bar
